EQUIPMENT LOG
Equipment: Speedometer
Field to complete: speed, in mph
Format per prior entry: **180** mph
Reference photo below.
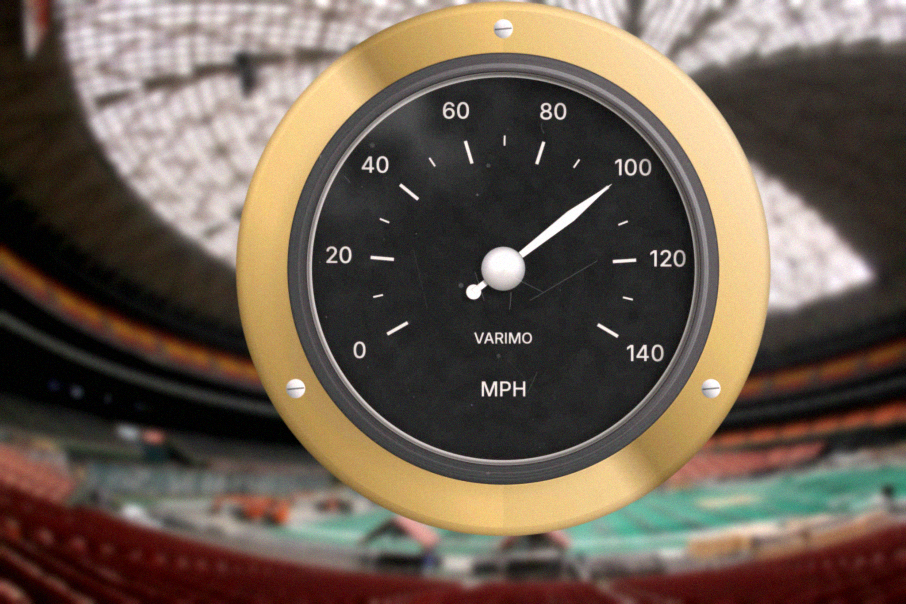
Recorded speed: **100** mph
